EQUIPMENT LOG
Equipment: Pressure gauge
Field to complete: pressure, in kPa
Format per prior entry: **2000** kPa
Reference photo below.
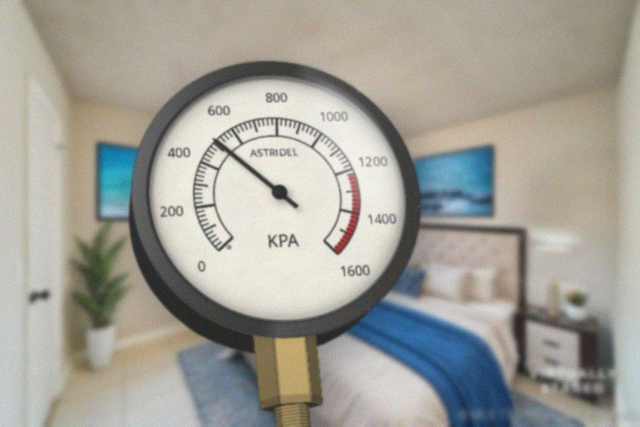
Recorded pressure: **500** kPa
